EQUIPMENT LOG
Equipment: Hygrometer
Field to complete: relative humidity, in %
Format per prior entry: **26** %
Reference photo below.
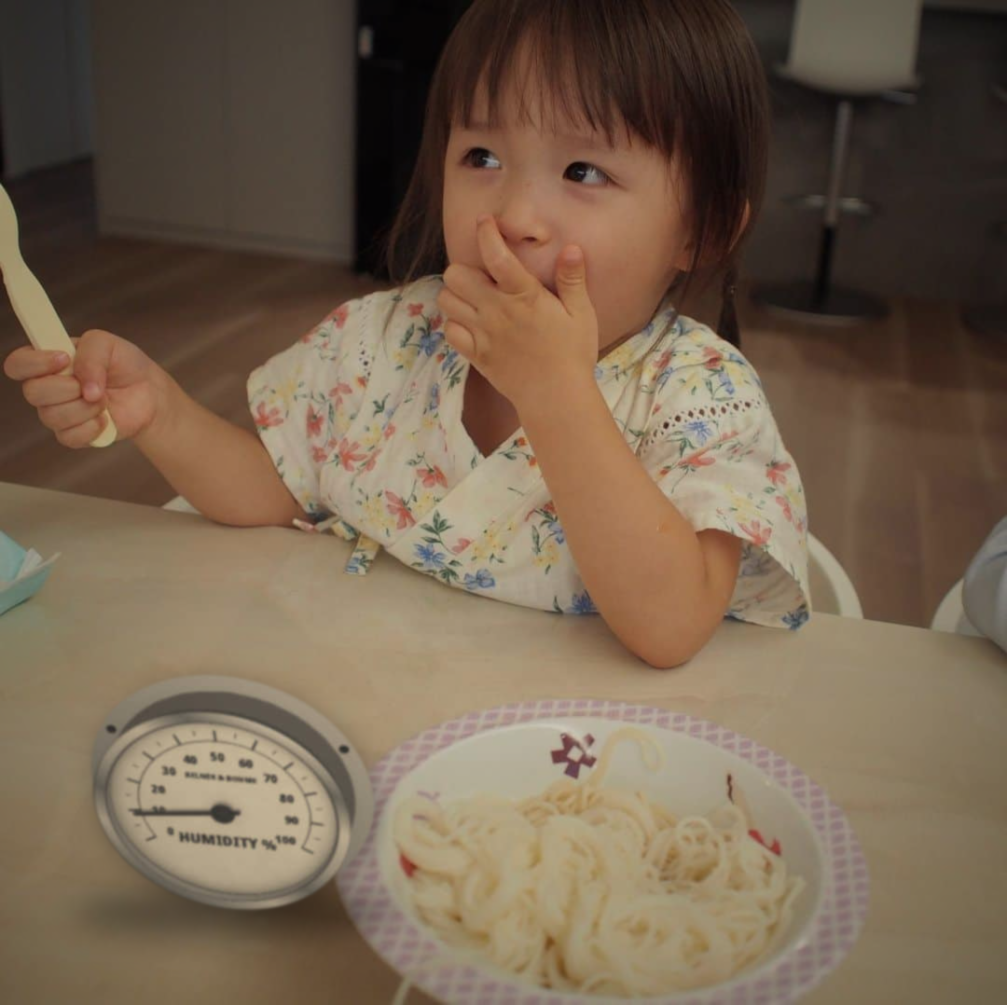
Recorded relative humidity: **10** %
